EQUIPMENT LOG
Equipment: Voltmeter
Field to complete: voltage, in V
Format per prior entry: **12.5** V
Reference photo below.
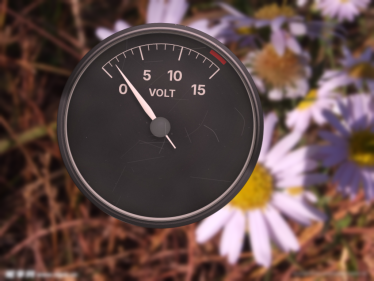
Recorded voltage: **1.5** V
